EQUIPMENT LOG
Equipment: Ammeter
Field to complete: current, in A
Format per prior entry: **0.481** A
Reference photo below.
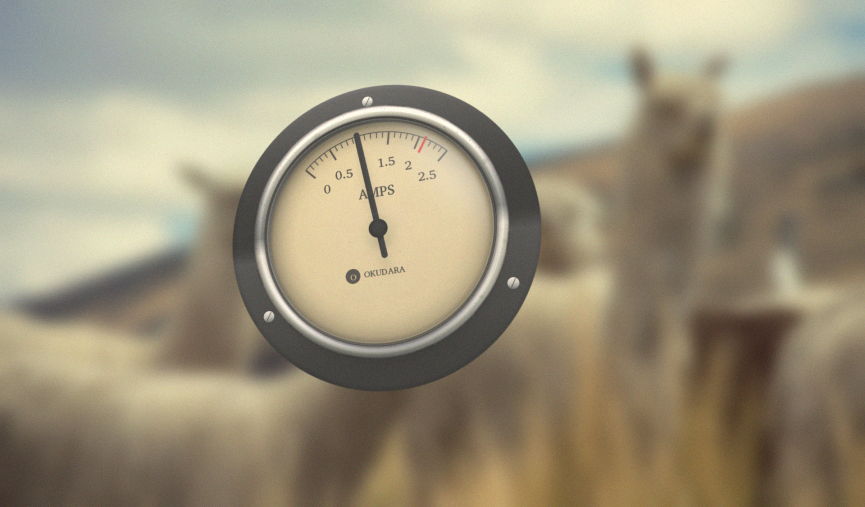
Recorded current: **1** A
